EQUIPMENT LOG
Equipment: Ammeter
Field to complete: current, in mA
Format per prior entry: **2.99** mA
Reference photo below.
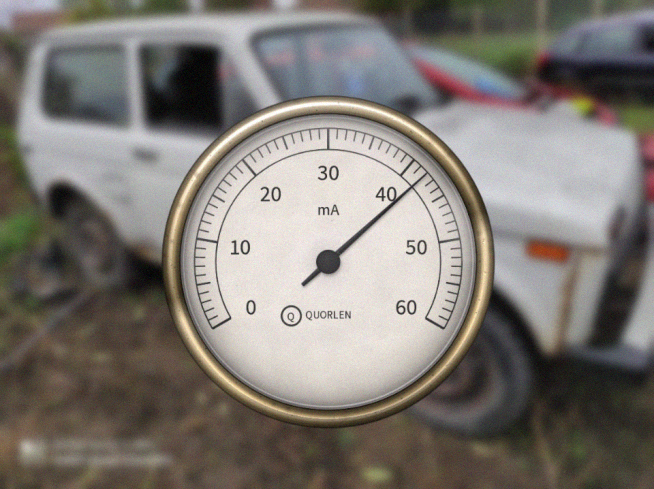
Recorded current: **42** mA
